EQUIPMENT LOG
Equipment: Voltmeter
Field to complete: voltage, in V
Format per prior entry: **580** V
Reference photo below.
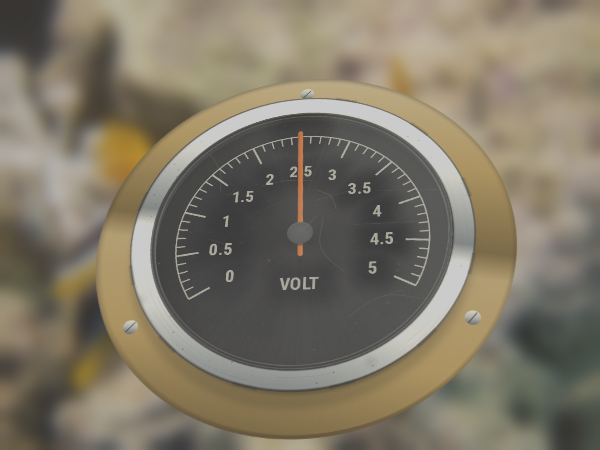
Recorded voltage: **2.5** V
